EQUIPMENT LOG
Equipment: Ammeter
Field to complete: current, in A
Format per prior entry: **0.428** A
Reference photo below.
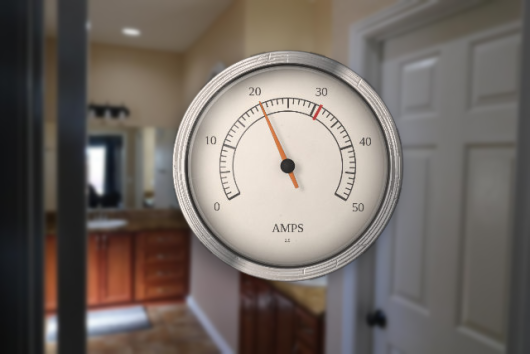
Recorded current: **20** A
